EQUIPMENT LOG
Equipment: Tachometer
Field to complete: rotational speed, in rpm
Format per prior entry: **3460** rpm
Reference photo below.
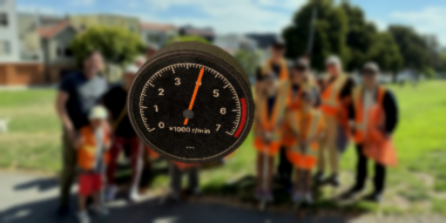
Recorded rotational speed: **4000** rpm
